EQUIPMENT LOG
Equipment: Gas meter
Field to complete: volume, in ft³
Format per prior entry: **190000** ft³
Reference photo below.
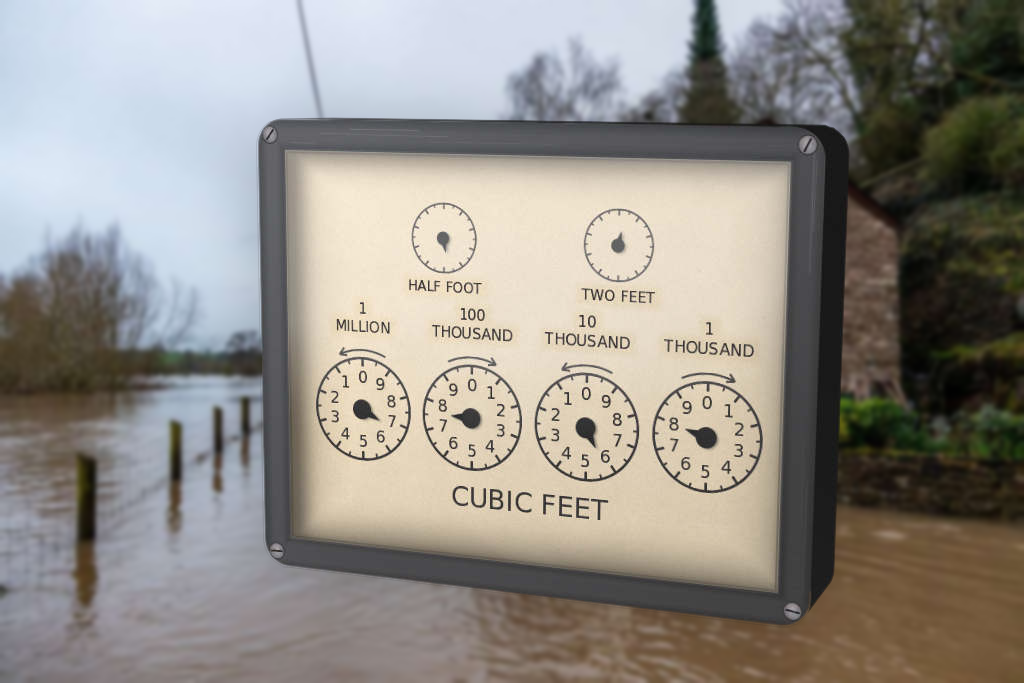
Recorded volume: **675800** ft³
